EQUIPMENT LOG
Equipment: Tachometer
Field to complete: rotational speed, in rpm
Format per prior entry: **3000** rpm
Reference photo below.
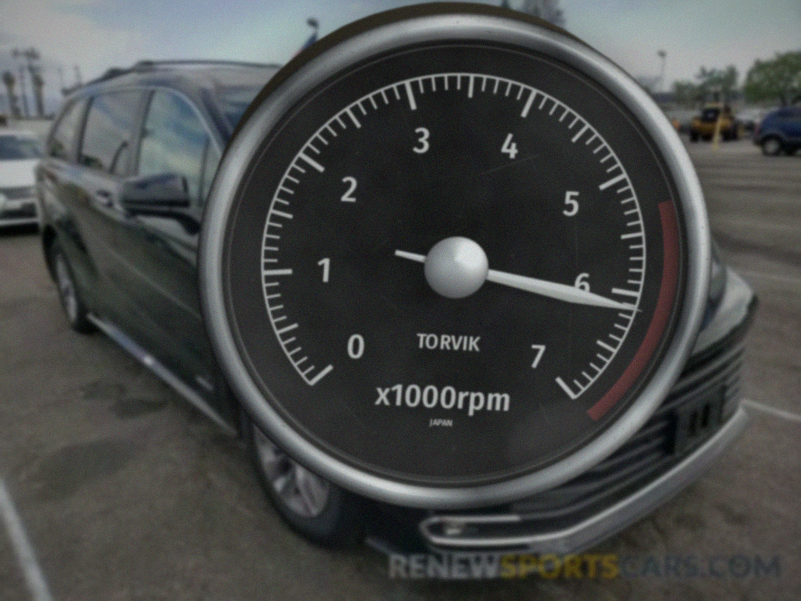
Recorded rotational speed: **6100** rpm
